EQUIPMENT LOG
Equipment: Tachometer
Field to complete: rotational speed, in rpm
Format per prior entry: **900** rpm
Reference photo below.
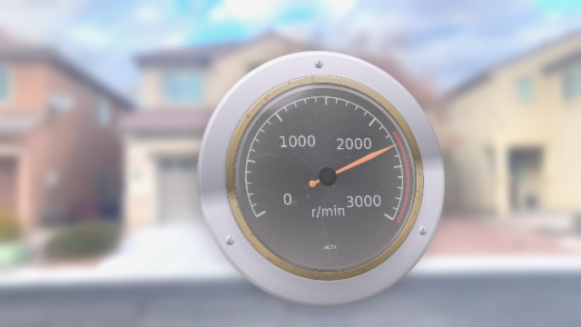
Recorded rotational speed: **2300** rpm
